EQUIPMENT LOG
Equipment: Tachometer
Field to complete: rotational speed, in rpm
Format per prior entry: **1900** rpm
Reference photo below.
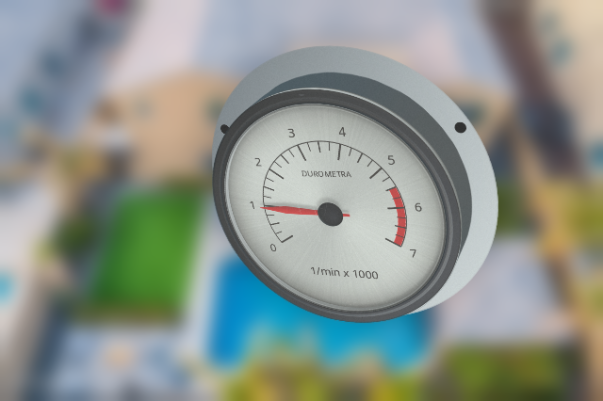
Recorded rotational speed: **1000** rpm
